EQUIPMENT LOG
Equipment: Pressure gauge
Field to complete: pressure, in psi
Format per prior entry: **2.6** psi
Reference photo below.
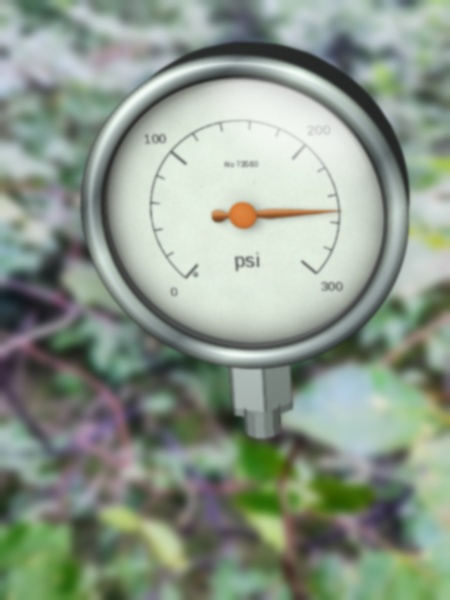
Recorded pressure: **250** psi
